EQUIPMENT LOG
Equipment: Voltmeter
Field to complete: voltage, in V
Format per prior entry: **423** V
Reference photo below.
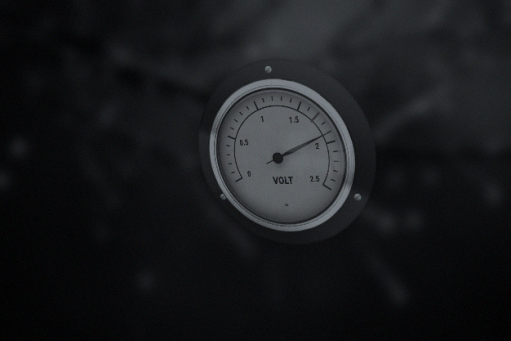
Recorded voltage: **1.9** V
